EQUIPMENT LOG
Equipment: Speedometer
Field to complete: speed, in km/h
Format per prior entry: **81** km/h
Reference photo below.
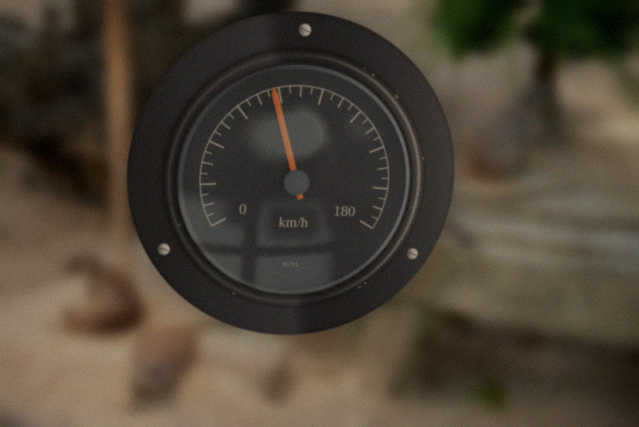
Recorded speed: **77.5** km/h
